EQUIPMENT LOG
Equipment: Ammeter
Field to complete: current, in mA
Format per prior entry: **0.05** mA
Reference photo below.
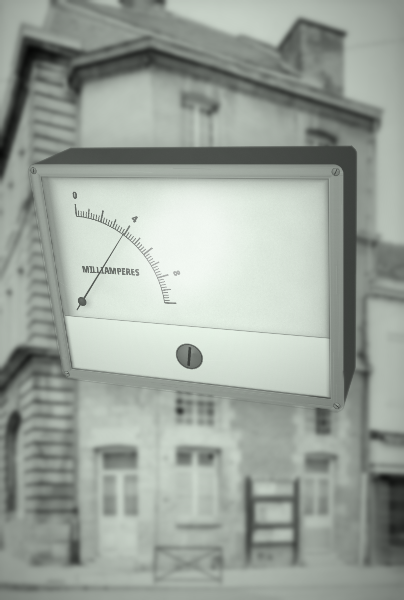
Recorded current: **4** mA
